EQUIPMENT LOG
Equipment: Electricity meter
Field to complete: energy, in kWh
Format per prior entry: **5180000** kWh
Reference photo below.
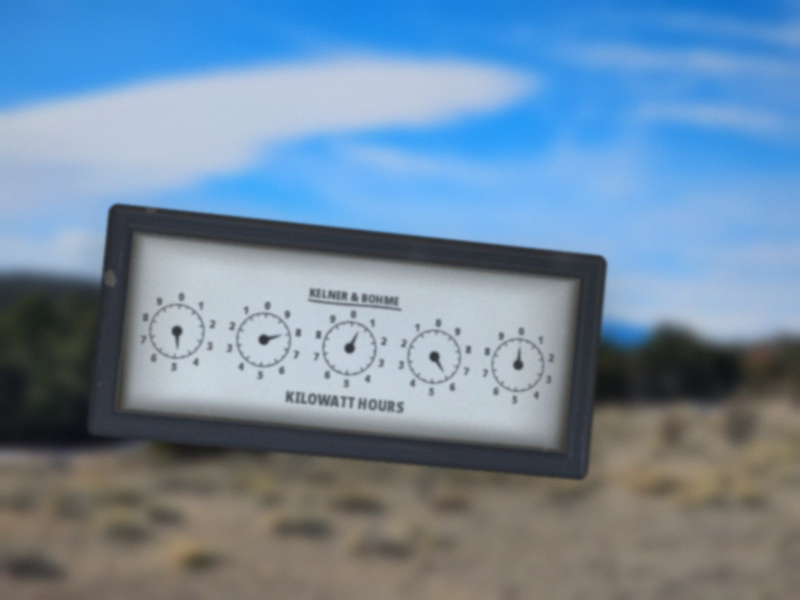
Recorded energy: **48060** kWh
